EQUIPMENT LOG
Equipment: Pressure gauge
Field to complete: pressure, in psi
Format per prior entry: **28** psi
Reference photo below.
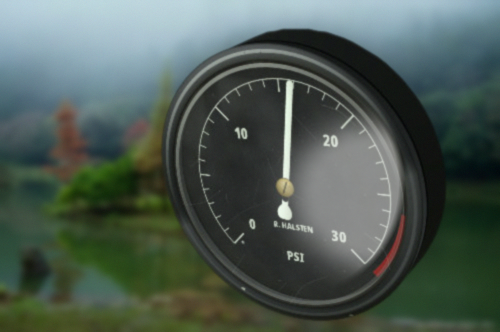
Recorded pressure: **16** psi
